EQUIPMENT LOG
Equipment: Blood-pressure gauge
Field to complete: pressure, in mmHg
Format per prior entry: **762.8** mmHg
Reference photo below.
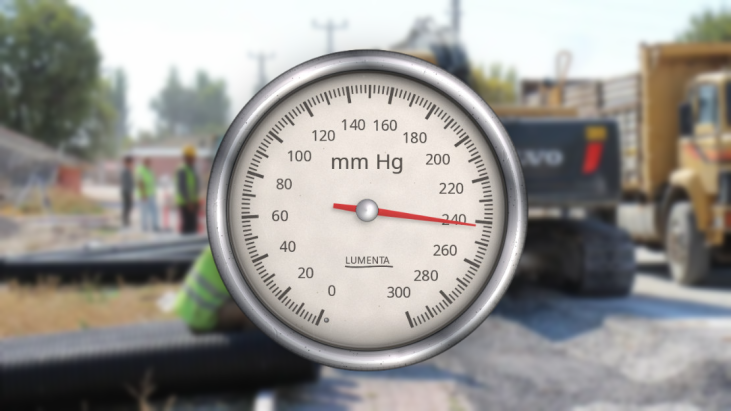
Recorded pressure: **242** mmHg
